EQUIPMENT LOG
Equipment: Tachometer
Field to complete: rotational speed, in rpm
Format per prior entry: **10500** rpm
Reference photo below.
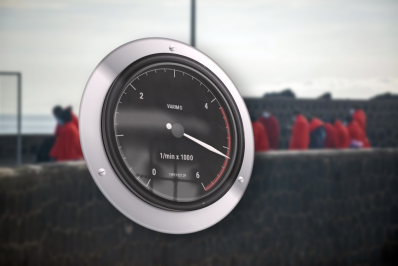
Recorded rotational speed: **5200** rpm
